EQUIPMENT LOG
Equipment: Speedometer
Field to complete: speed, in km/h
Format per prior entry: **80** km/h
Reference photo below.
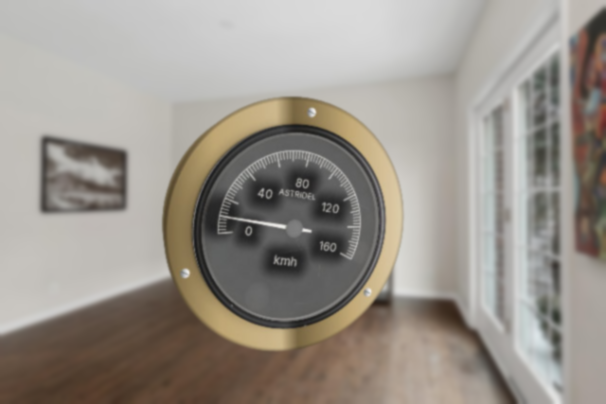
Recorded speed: **10** km/h
